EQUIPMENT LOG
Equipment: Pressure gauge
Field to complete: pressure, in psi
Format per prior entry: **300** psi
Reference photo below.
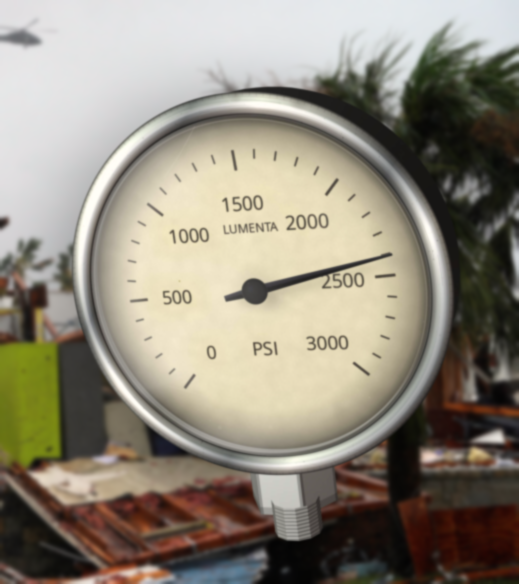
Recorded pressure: **2400** psi
